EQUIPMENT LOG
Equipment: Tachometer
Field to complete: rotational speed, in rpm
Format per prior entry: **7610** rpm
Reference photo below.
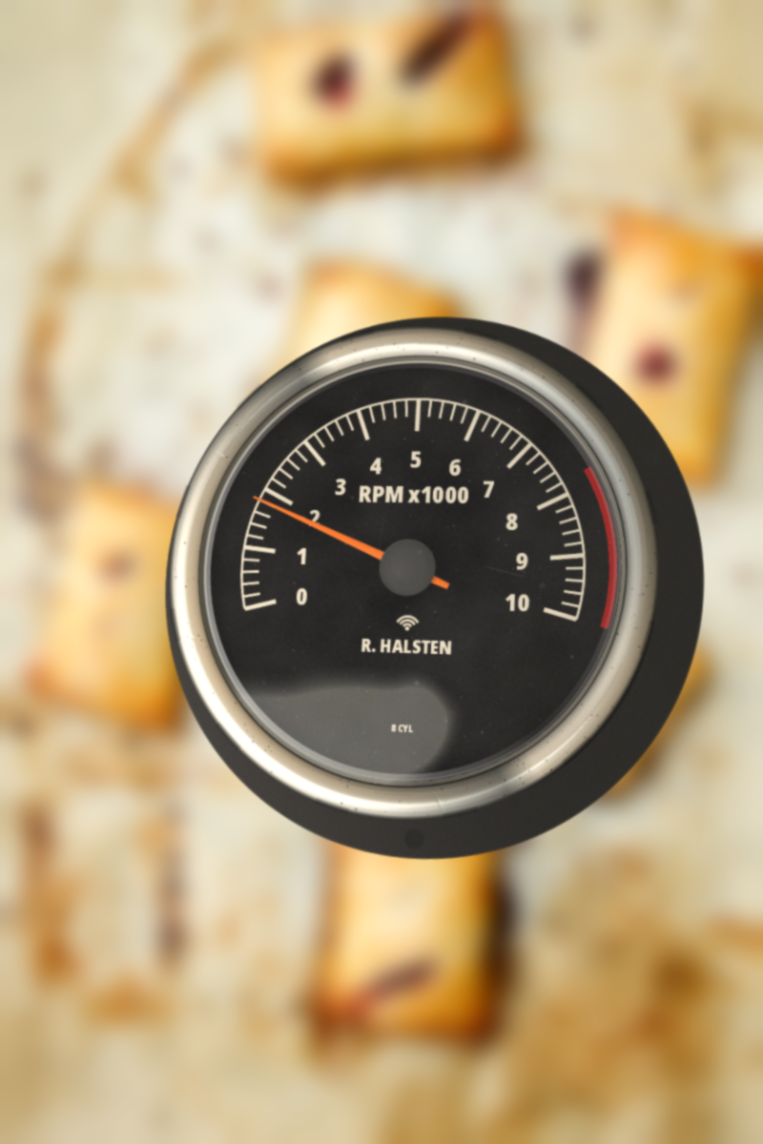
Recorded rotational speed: **1800** rpm
